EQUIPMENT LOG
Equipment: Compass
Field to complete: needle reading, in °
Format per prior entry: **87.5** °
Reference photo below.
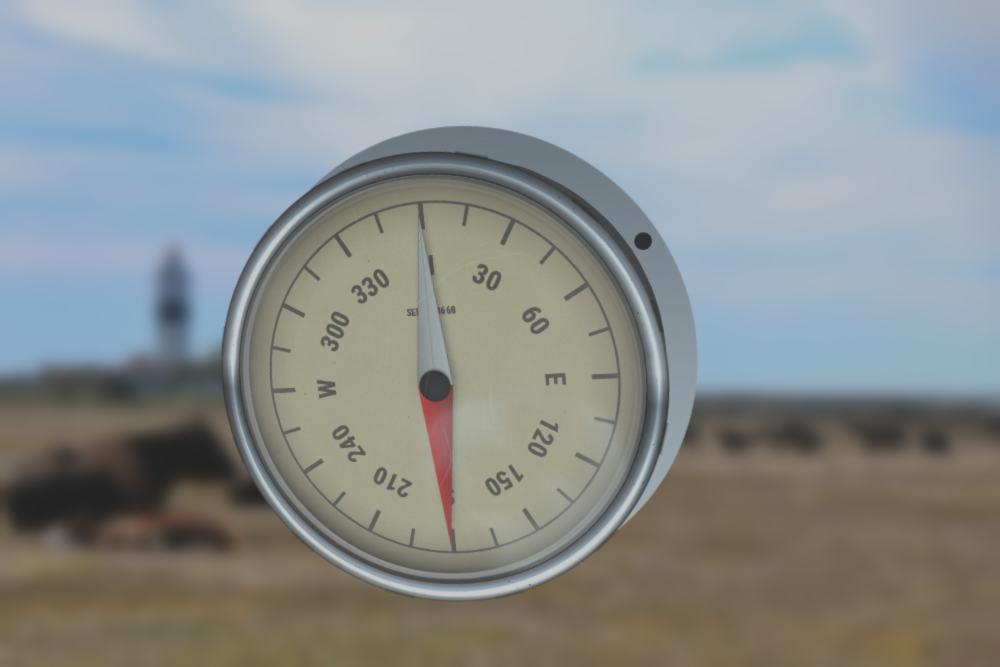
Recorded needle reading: **180** °
